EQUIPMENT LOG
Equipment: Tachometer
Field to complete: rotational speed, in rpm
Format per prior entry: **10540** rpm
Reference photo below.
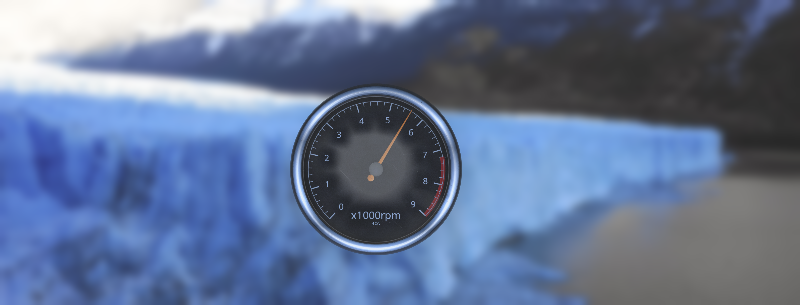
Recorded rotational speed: **5600** rpm
